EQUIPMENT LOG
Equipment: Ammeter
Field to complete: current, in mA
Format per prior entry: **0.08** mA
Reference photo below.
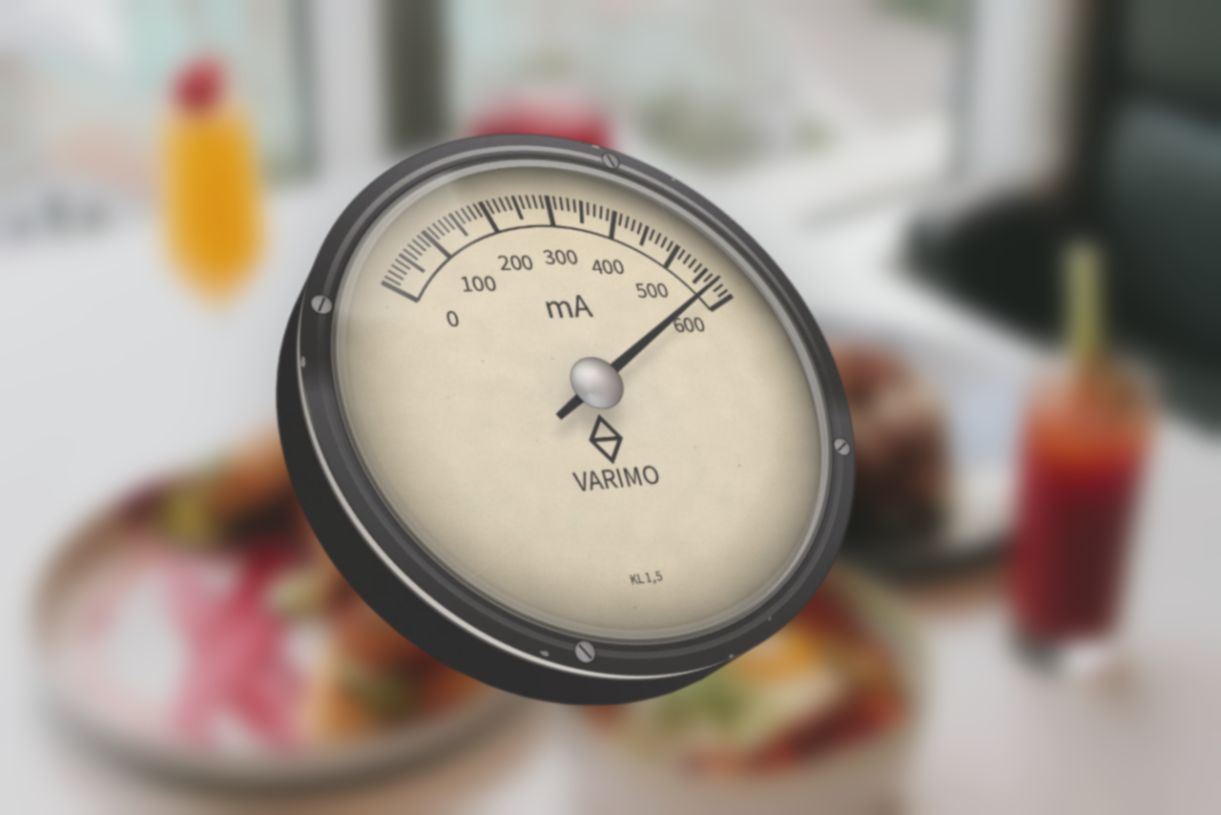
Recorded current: **570** mA
